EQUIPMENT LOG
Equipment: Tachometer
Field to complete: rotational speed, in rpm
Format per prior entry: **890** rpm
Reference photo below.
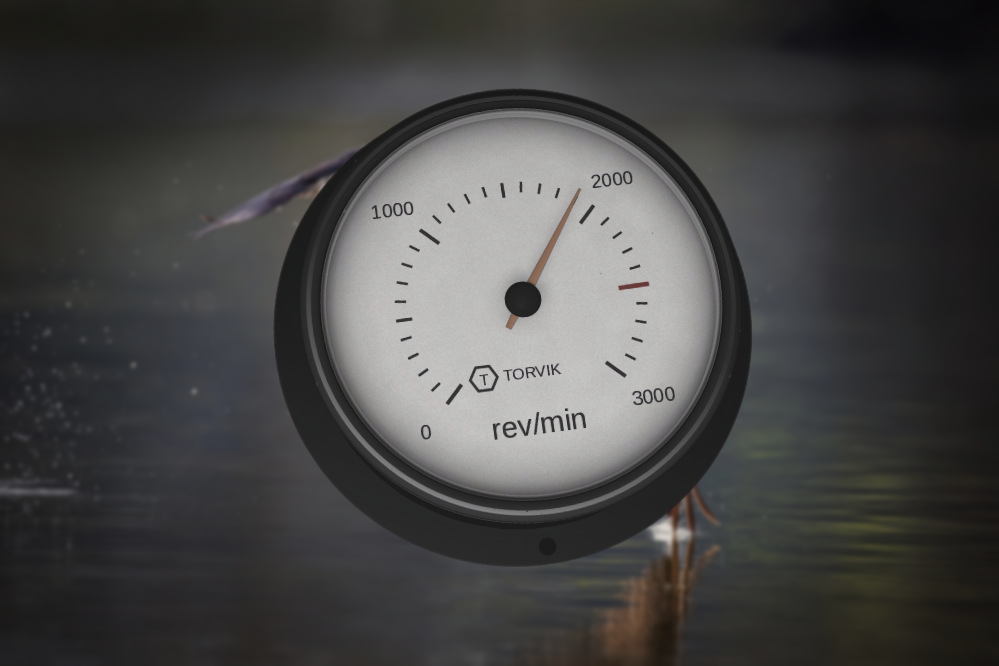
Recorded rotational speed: **1900** rpm
